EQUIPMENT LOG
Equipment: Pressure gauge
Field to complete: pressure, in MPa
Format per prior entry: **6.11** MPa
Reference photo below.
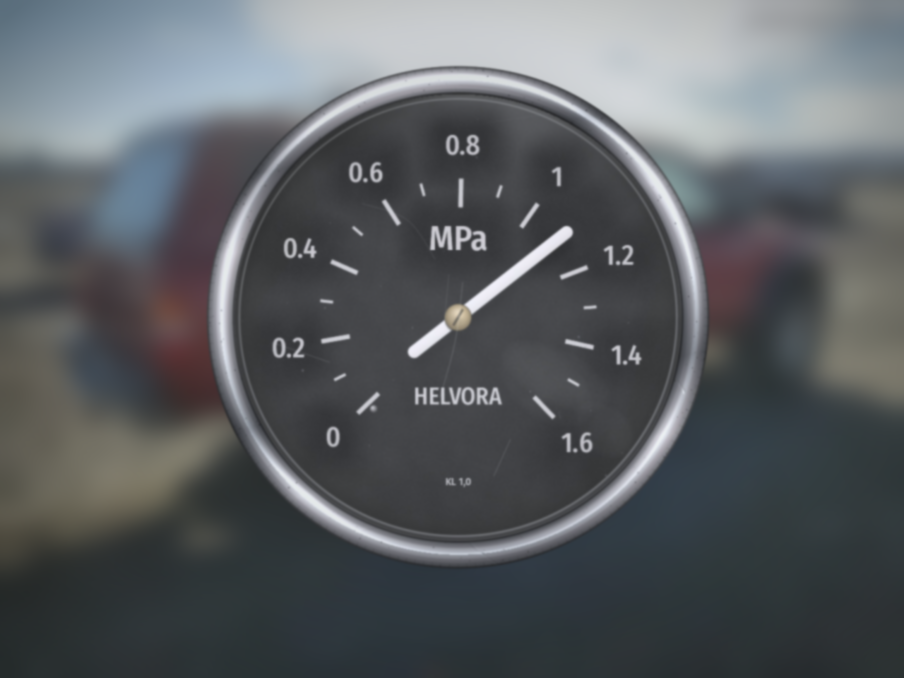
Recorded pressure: **1.1** MPa
